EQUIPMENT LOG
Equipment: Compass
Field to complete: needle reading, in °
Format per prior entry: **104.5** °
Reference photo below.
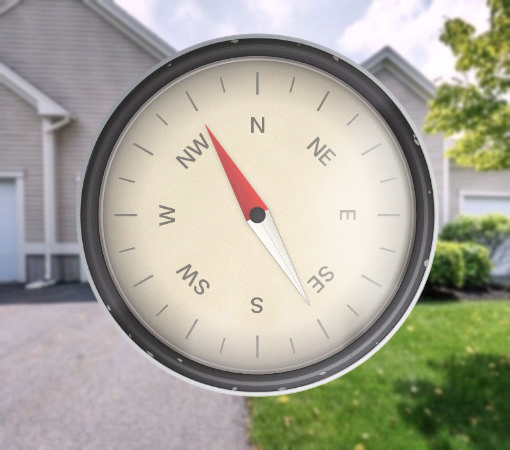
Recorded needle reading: **330** °
